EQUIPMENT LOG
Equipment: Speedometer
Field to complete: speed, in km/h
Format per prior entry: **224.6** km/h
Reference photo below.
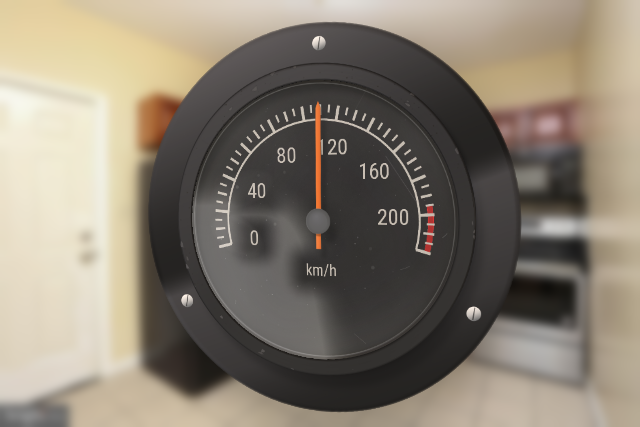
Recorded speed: **110** km/h
